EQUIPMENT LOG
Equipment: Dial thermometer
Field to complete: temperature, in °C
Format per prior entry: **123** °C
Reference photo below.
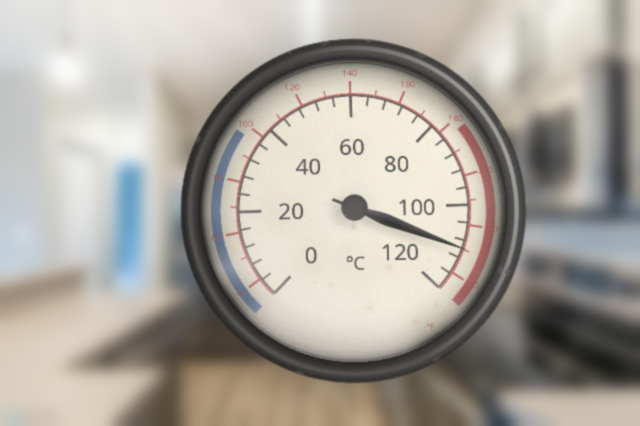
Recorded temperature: **110** °C
